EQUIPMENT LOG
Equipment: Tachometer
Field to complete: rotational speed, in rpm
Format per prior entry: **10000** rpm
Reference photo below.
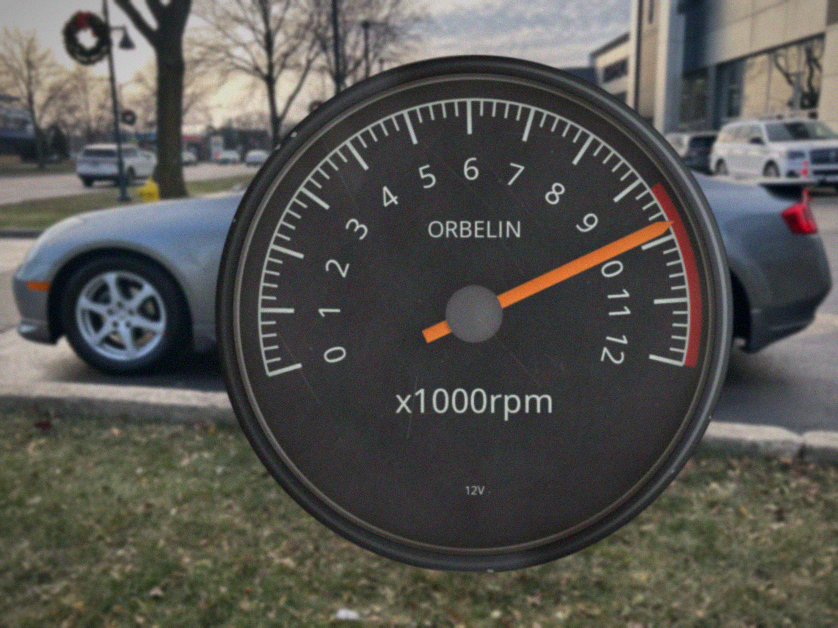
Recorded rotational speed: **9800** rpm
